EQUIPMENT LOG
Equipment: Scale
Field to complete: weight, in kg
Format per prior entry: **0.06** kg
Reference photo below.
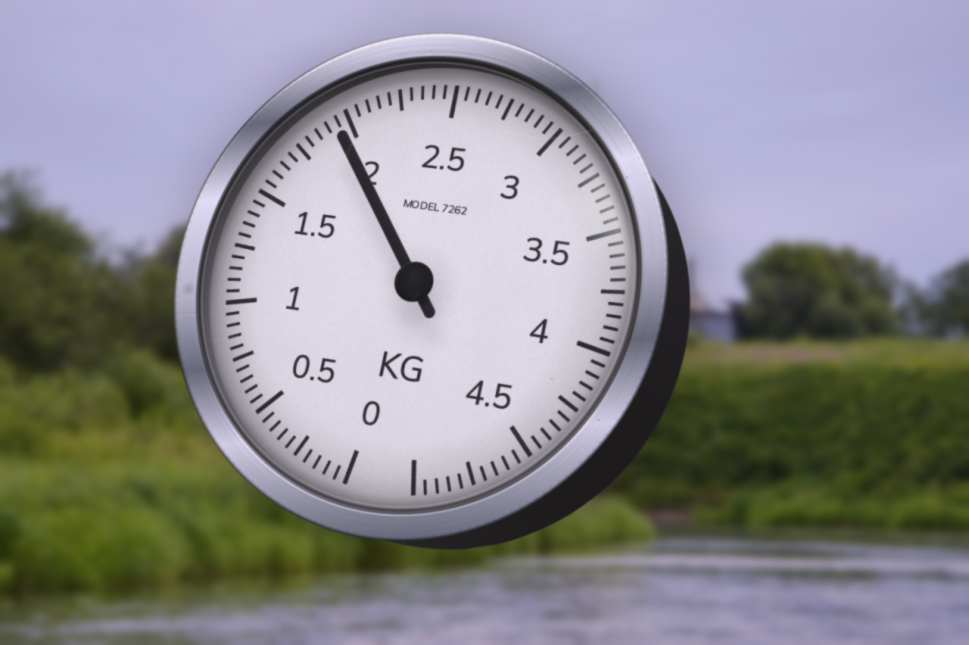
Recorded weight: **1.95** kg
